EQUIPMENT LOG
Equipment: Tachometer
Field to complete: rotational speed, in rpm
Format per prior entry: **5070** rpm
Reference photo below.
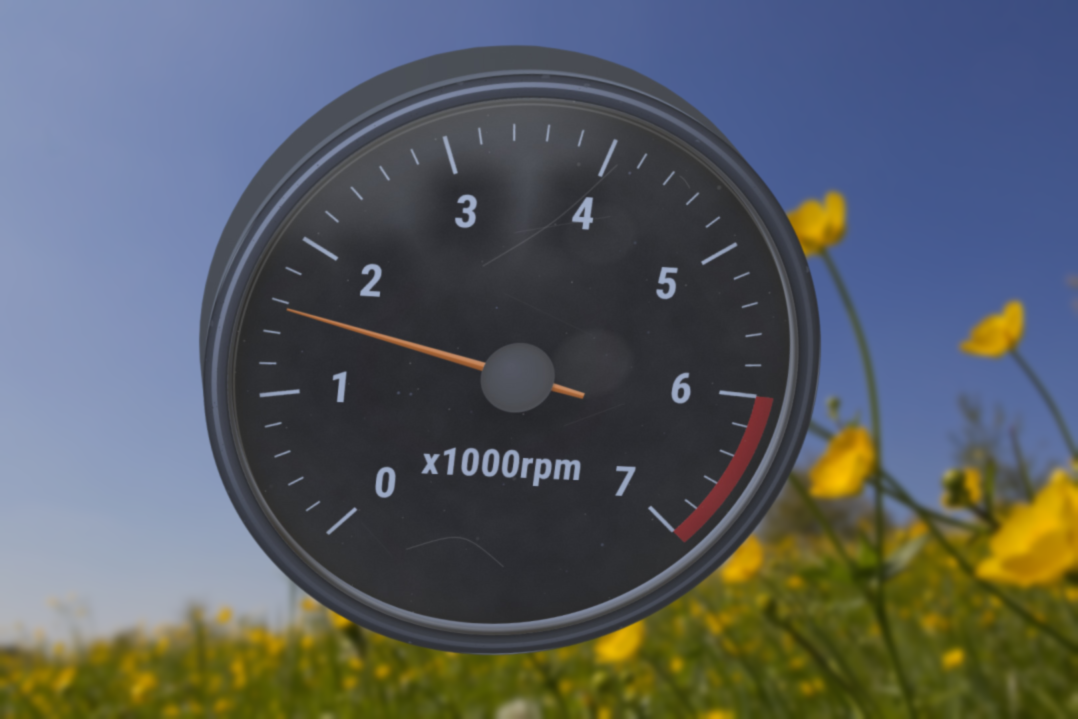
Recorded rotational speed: **1600** rpm
